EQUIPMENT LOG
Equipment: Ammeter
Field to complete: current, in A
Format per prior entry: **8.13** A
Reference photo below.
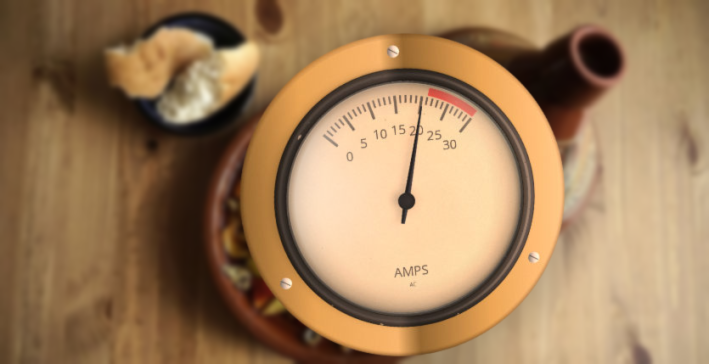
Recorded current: **20** A
